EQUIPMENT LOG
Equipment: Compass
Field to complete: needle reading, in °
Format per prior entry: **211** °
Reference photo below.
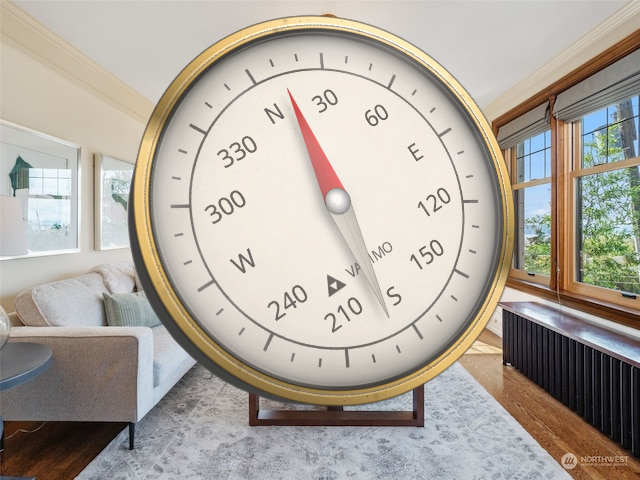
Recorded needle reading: **10** °
